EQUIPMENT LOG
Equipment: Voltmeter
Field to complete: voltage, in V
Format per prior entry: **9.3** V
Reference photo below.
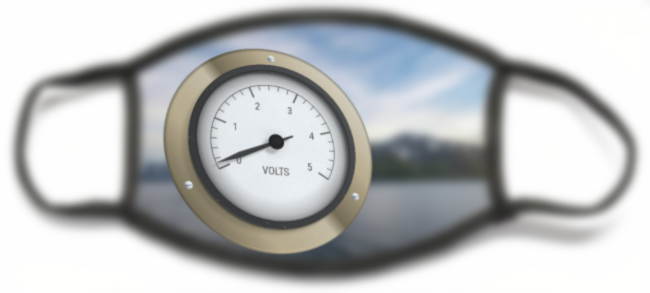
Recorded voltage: **0.1** V
